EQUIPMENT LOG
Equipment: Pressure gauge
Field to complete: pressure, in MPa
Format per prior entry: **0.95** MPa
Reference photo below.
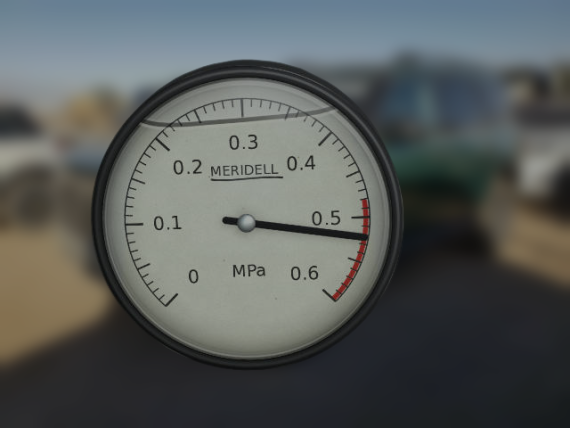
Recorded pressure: **0.52** MPa
